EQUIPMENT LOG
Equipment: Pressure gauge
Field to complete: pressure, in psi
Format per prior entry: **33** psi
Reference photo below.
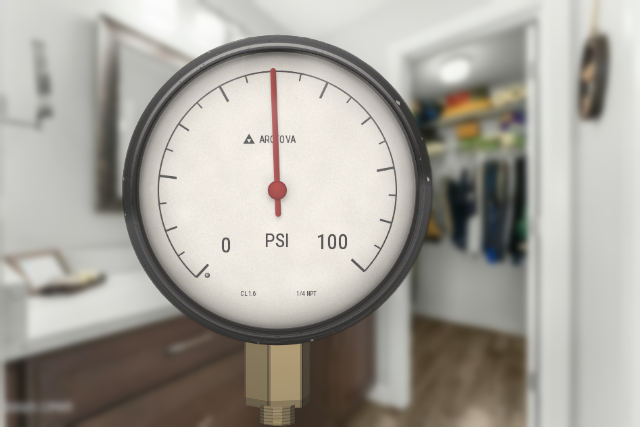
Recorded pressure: **50** psi
